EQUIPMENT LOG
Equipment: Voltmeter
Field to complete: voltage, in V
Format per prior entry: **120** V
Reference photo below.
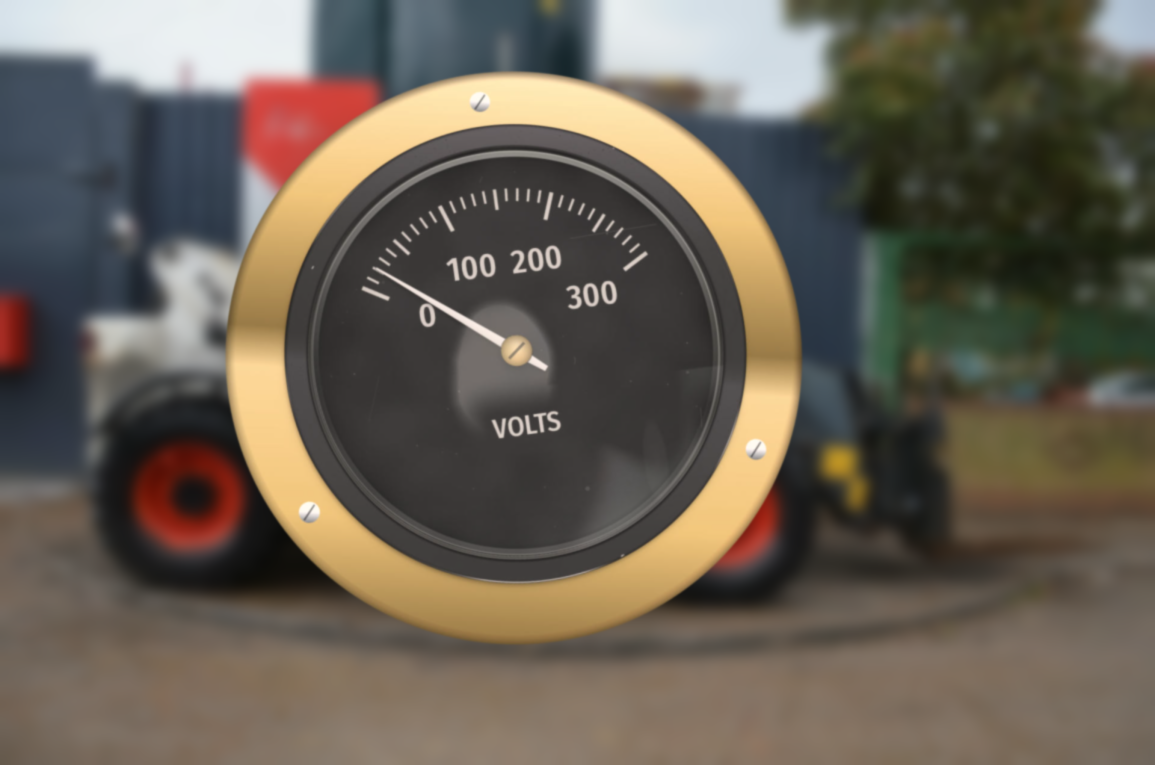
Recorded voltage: **20** V
